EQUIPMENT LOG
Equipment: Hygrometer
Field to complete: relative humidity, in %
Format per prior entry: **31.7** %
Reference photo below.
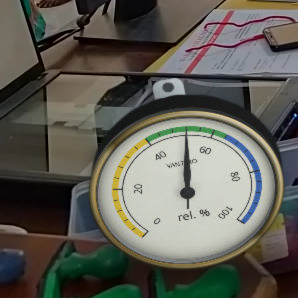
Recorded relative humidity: **52** %
